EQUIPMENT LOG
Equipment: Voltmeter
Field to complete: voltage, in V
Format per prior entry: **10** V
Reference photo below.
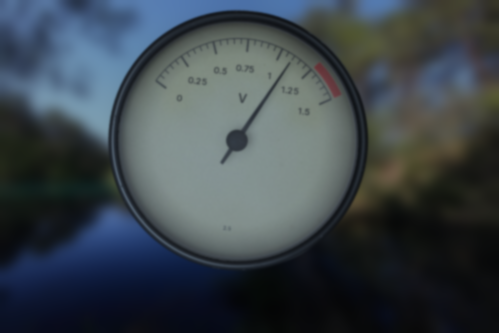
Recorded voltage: **1.1** V
